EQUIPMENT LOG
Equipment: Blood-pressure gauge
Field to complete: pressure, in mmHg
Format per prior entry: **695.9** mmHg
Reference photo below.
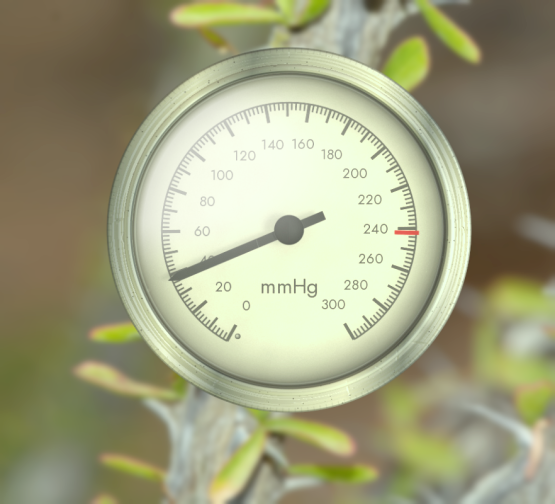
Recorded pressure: **38** mmHg
